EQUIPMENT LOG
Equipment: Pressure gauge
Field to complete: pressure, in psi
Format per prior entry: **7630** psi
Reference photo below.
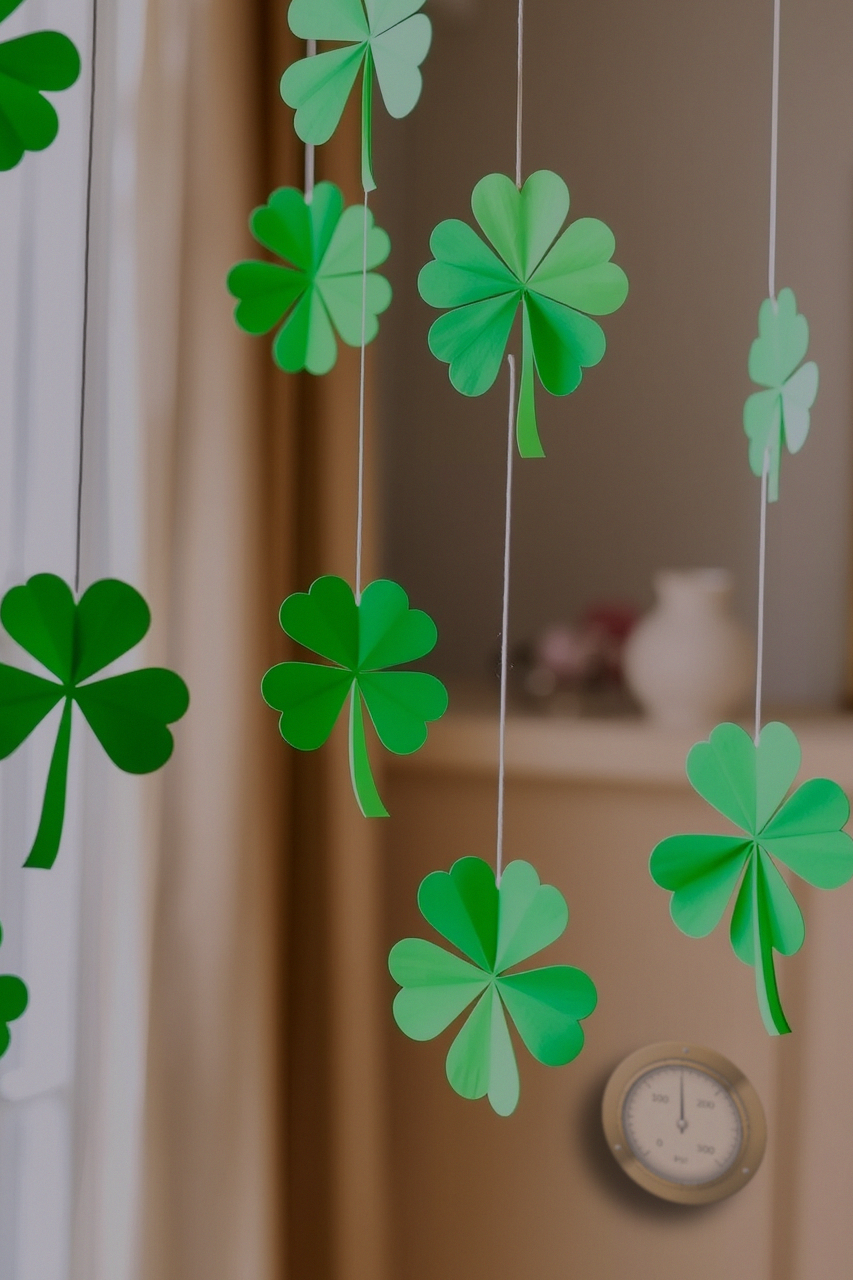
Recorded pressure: **150** psi
